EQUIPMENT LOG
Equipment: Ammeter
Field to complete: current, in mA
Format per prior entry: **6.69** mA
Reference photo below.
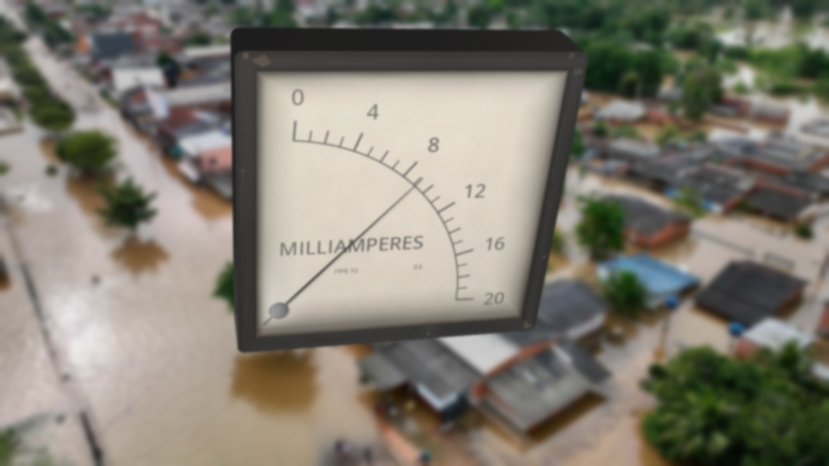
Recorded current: **9** mA
